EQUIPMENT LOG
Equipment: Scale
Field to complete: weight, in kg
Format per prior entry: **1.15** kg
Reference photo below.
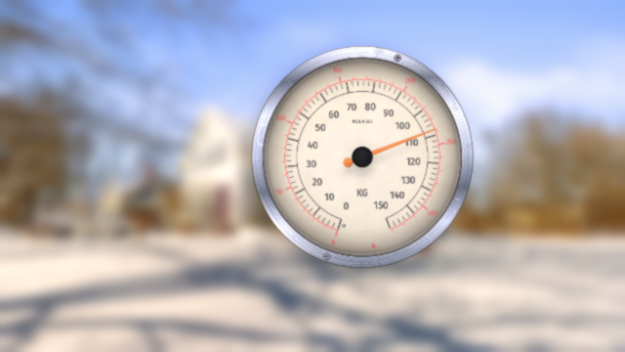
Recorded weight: **108** kg
